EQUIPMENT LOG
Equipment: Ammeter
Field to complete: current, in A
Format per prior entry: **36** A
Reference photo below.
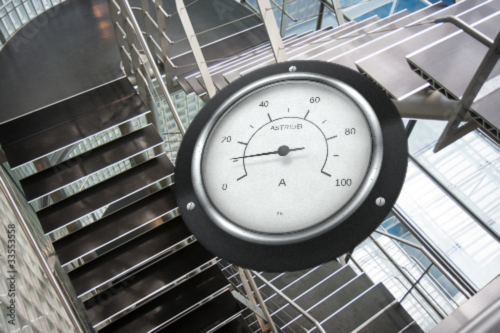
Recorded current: **10** A
